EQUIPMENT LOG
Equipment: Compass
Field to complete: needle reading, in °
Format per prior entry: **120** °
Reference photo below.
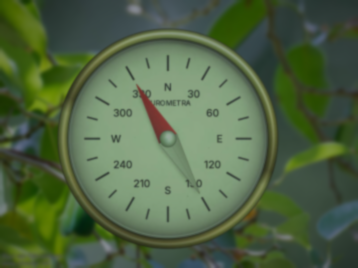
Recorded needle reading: **330** °
